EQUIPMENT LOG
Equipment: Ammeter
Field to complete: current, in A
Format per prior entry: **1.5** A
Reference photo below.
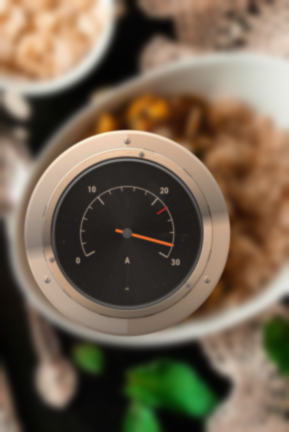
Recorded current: **28** A
